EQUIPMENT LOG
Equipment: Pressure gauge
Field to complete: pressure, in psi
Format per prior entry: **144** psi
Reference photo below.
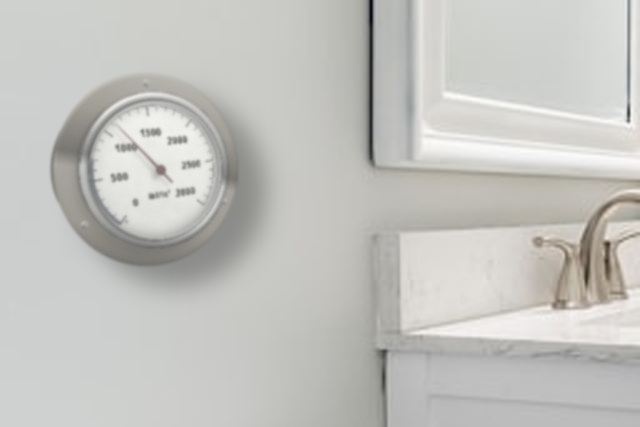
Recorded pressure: **1100** psi
